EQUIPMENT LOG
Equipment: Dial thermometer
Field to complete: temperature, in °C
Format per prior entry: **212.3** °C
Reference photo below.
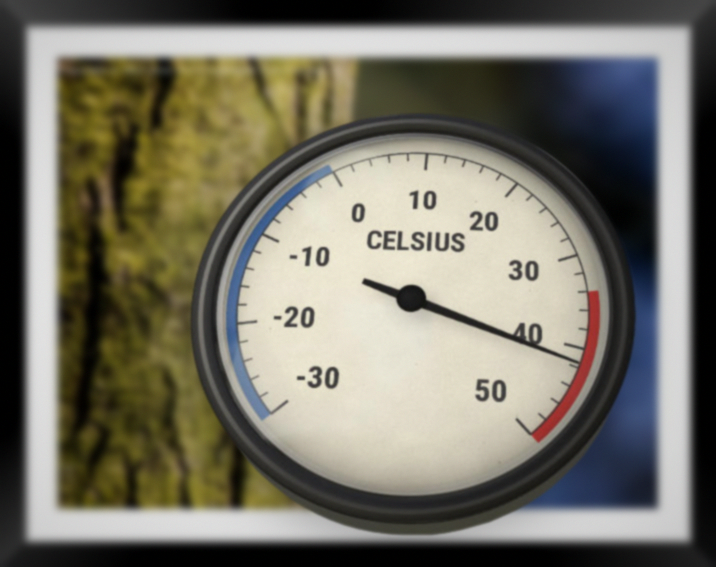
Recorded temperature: **42** °C
